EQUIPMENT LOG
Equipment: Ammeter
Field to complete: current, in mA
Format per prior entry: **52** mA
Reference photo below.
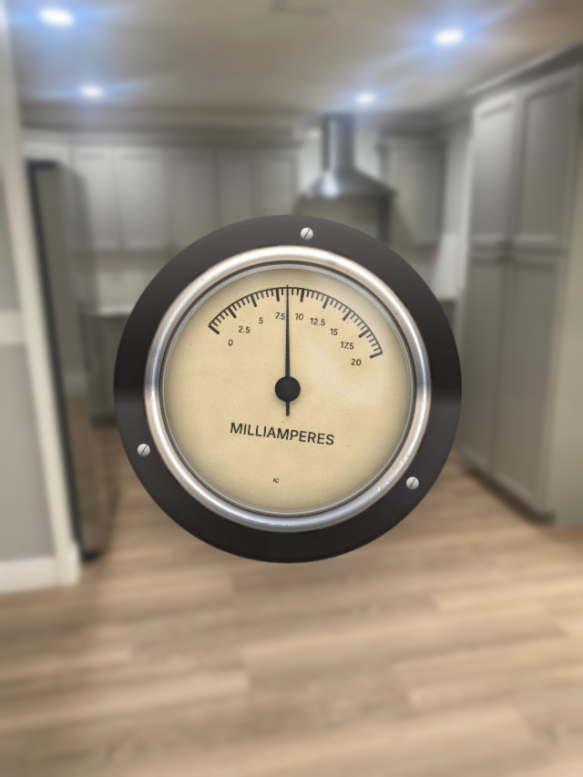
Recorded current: **8.5** mA
